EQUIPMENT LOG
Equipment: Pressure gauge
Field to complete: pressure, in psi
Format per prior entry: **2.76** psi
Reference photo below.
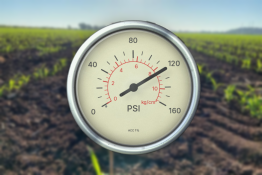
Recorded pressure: **120** psi
